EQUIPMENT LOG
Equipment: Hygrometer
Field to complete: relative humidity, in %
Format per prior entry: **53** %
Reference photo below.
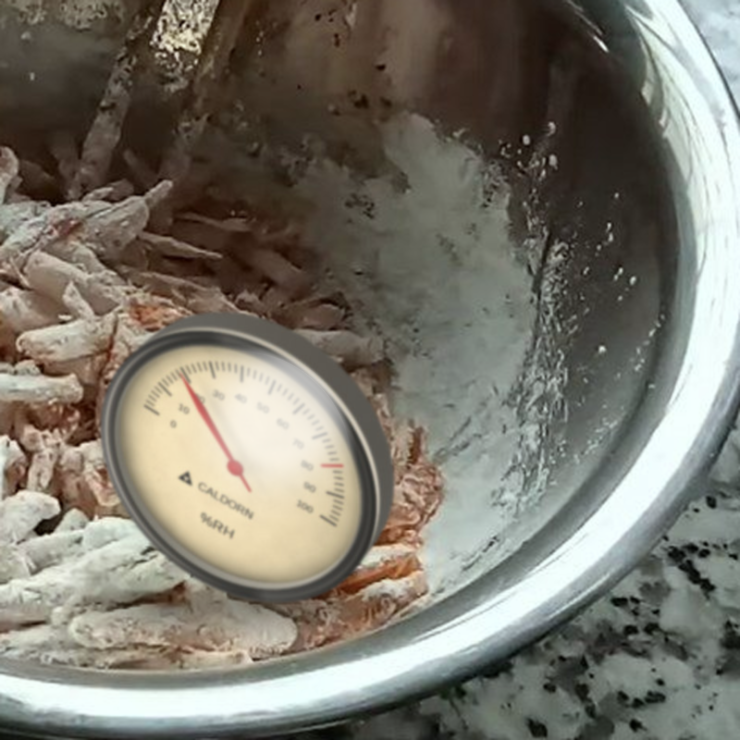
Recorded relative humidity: **20** %
